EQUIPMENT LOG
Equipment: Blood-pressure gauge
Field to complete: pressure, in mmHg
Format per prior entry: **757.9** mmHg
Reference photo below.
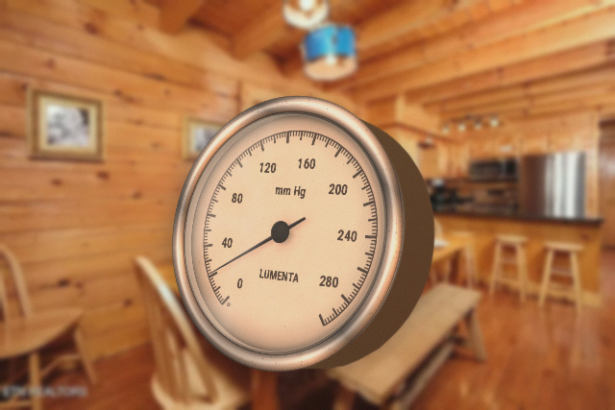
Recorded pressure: **20** mmHg
